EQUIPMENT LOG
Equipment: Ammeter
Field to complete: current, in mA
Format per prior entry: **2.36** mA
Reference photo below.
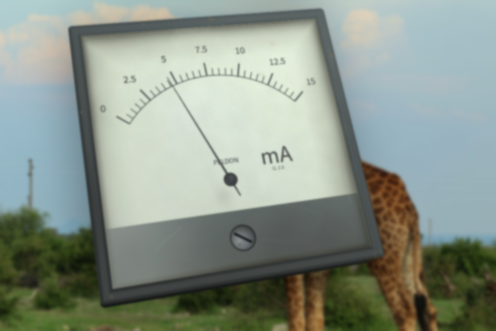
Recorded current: **4.5** mA
